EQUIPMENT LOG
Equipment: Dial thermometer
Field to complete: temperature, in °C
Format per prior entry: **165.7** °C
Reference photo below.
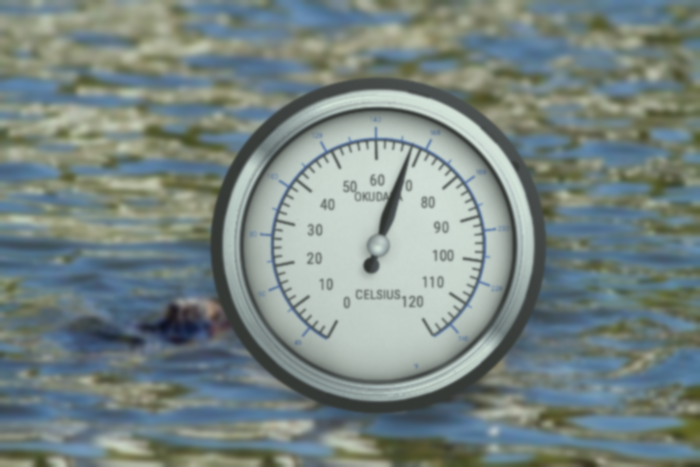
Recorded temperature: **68** °C
